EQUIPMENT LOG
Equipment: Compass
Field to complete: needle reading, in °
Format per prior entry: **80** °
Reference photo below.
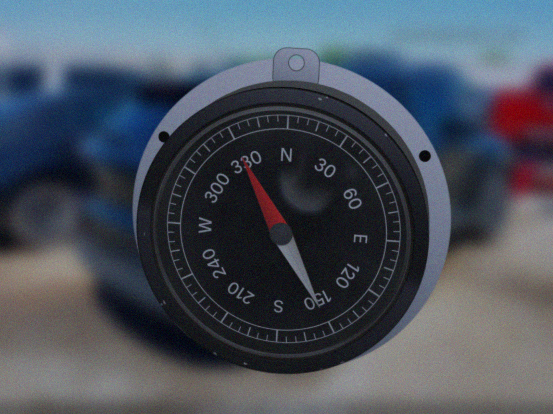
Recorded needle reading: **330** °
